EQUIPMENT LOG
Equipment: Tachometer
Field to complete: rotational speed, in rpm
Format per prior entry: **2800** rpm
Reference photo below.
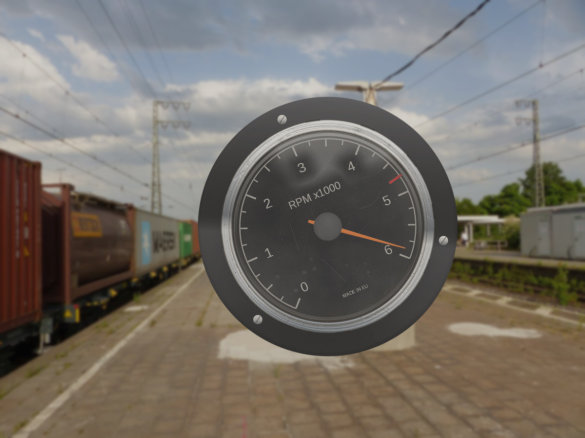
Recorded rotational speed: **5875** rpm
